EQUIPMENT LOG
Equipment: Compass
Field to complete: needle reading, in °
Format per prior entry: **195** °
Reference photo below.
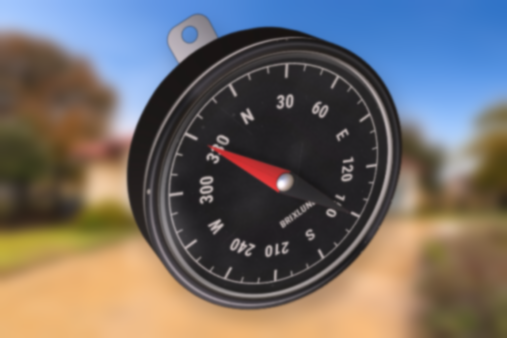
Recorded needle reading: **330** °
